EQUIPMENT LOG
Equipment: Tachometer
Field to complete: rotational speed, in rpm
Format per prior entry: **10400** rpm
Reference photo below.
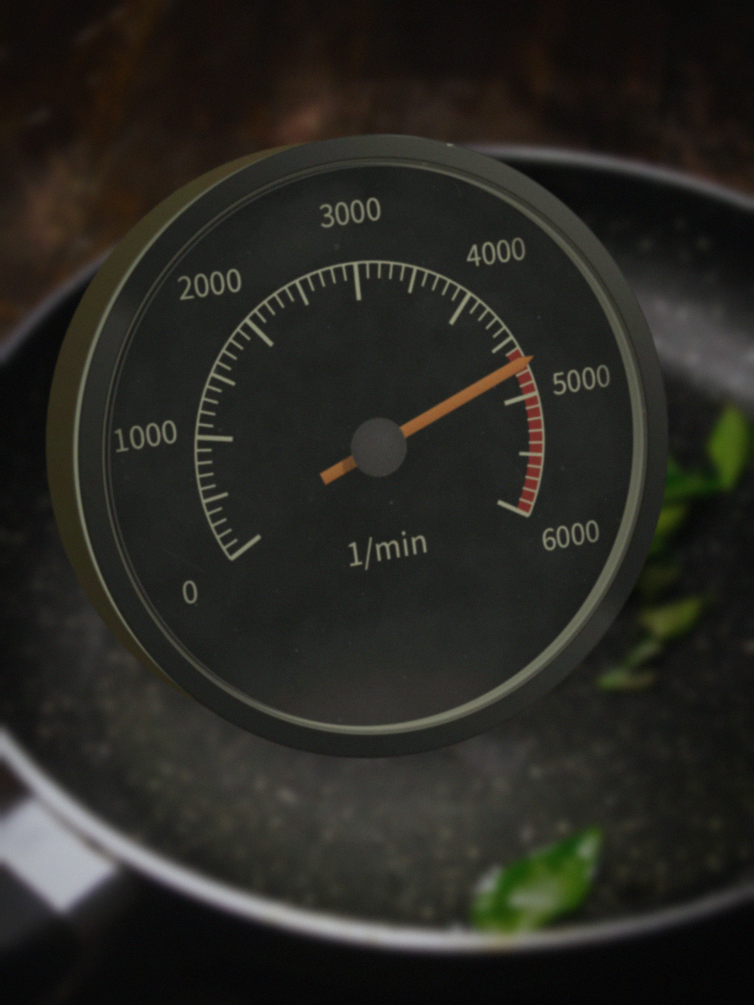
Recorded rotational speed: **4700** rpm
